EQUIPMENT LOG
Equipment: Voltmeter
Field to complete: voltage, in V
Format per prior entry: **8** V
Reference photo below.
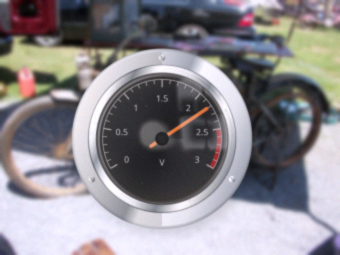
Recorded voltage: **2.2** V
